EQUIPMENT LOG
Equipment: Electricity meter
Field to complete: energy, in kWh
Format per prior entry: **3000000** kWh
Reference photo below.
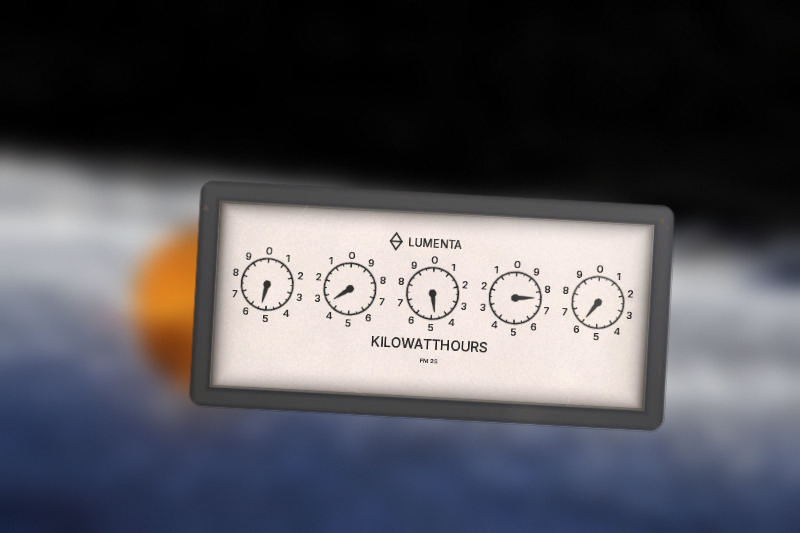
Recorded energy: **53476** kWh
